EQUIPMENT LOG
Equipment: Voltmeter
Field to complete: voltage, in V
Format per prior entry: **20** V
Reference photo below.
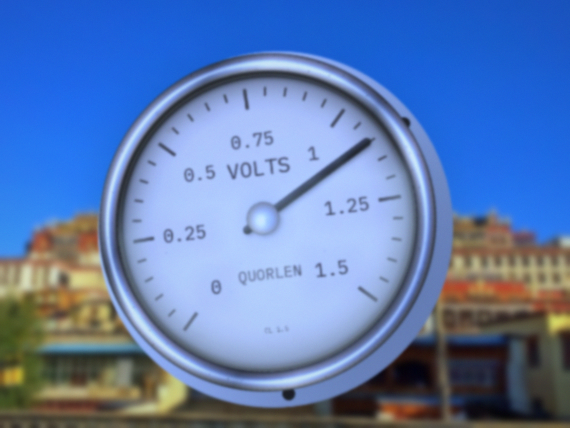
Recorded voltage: **1.1** V
